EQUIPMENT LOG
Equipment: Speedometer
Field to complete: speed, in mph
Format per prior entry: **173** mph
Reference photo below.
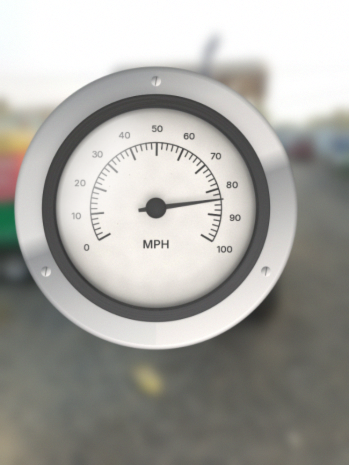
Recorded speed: **84** mph
